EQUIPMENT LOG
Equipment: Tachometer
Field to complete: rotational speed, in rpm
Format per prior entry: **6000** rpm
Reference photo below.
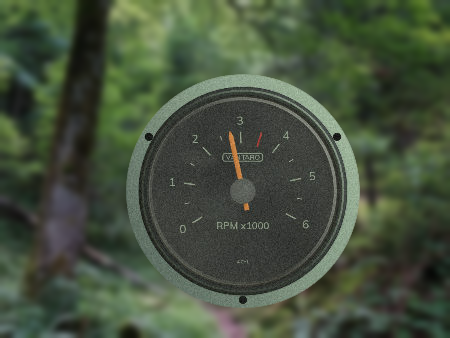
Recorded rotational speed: **2750** rpm
